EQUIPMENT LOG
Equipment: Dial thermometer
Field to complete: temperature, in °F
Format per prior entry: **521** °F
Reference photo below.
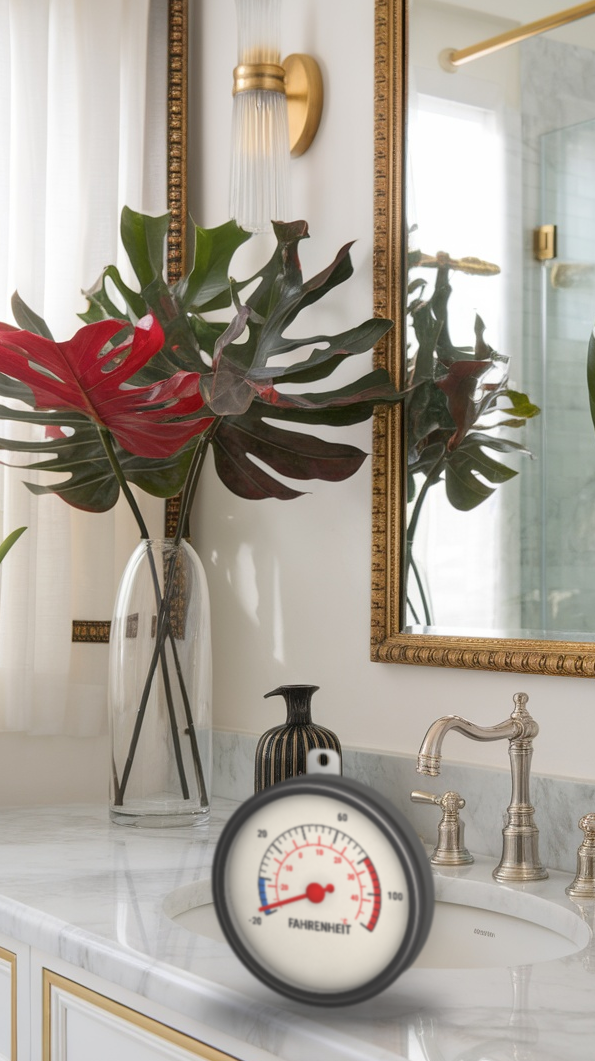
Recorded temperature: **-16** °F
